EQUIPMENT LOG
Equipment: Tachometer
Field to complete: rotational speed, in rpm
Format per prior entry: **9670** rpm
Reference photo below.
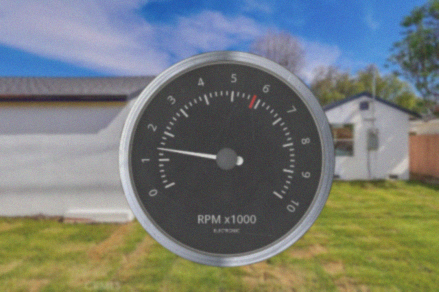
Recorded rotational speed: **1400** rpm
